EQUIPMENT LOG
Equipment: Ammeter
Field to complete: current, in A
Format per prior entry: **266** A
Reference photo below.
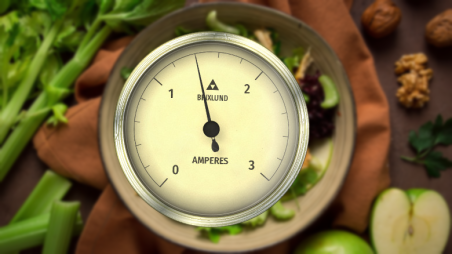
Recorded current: **1.4** A
